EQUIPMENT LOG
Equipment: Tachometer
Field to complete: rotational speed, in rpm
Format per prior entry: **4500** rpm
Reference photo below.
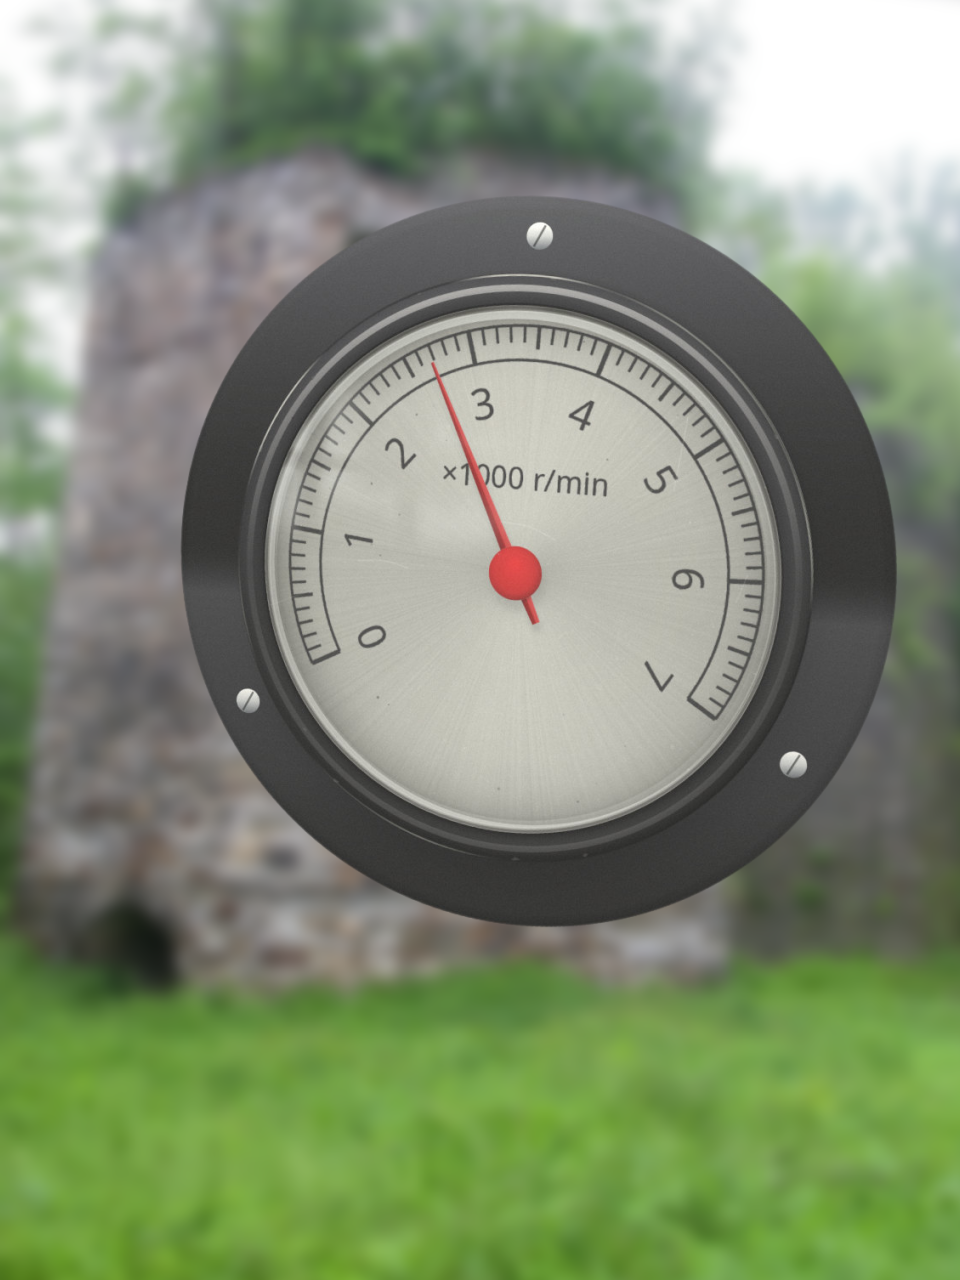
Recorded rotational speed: **2700** rpm
